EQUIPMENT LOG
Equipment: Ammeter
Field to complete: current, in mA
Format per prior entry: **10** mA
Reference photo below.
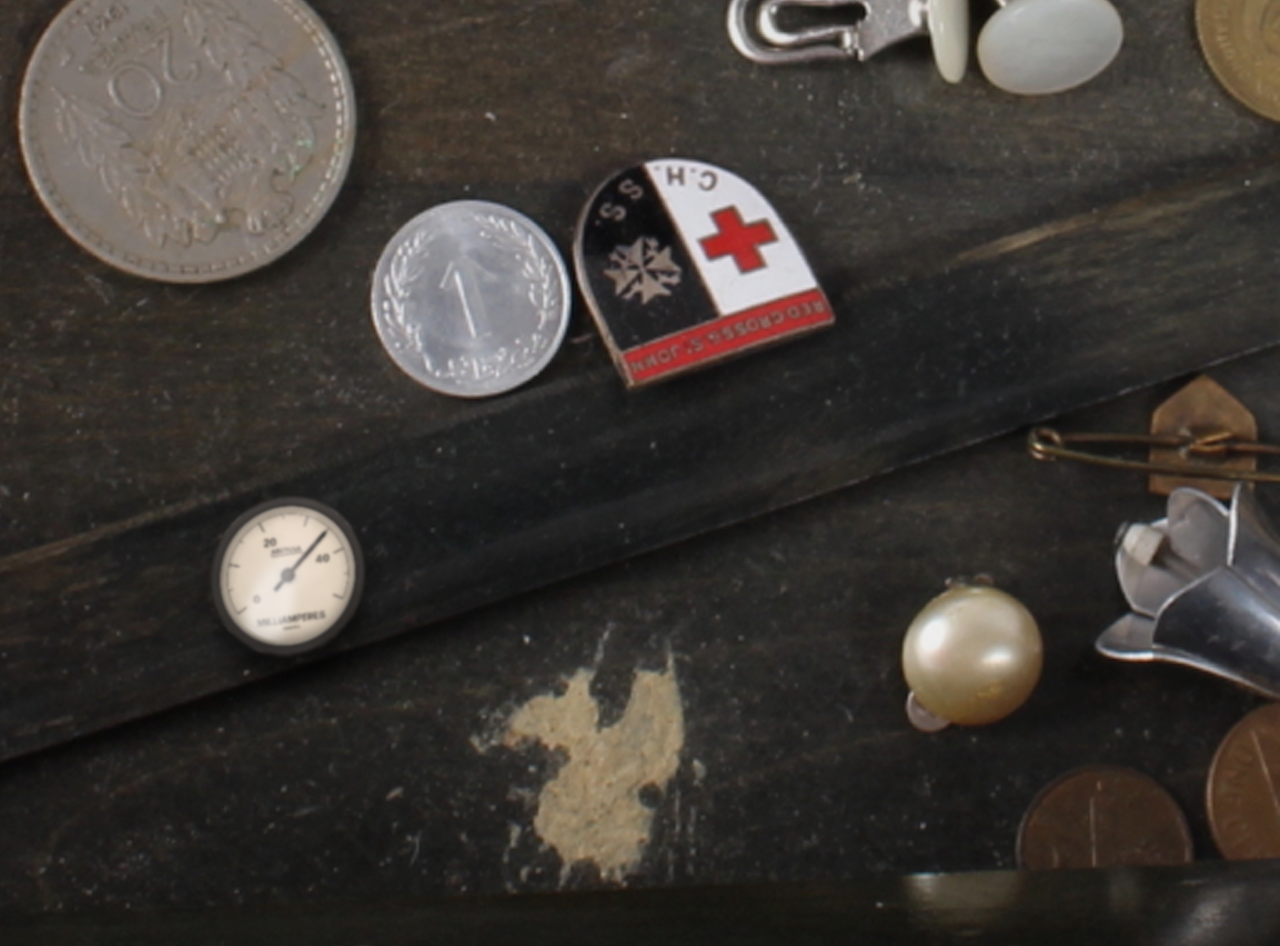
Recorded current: **35** mA
